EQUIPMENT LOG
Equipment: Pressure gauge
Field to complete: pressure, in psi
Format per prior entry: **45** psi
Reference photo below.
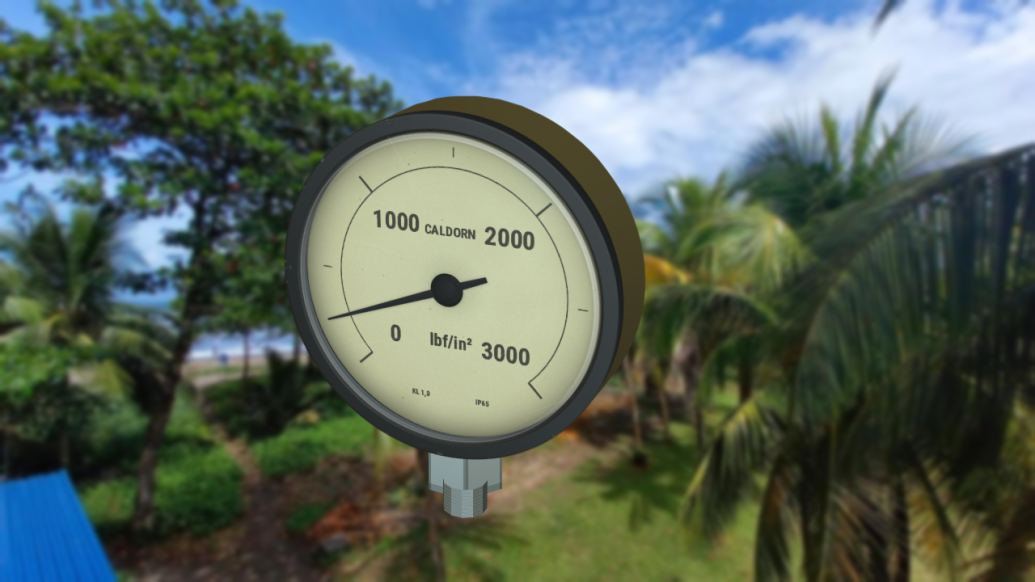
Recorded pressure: **250** psi
